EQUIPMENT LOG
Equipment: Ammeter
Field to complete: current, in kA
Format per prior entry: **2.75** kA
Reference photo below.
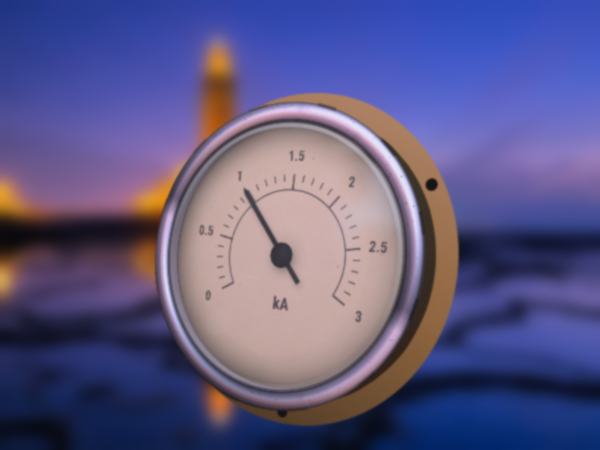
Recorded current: **1** kA
